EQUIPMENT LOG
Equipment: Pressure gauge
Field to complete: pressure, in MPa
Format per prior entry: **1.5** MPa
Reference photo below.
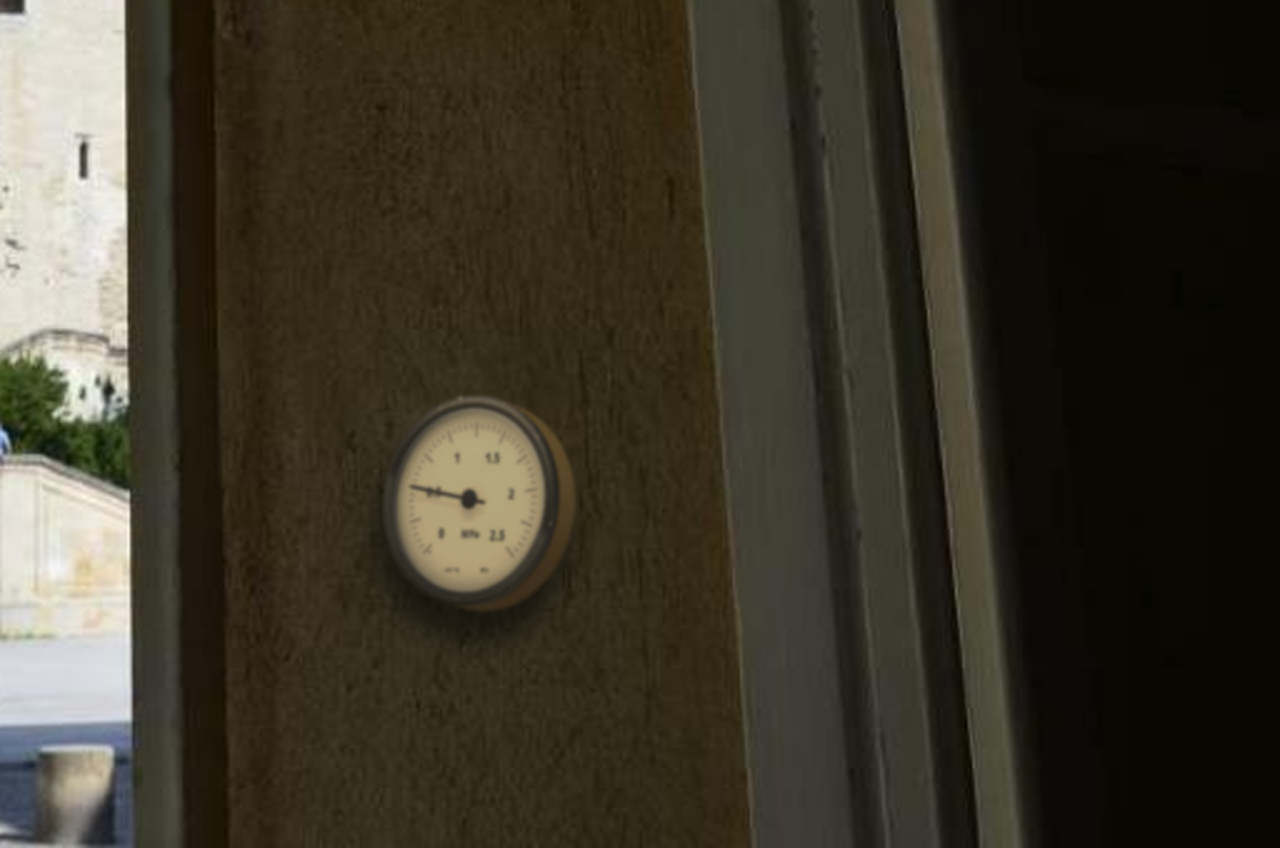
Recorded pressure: **0.5** MPa
